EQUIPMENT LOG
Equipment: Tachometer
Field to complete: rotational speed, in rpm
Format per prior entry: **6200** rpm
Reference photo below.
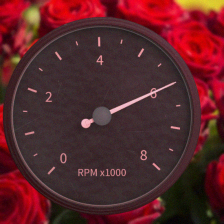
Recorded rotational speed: **6000** rpm
